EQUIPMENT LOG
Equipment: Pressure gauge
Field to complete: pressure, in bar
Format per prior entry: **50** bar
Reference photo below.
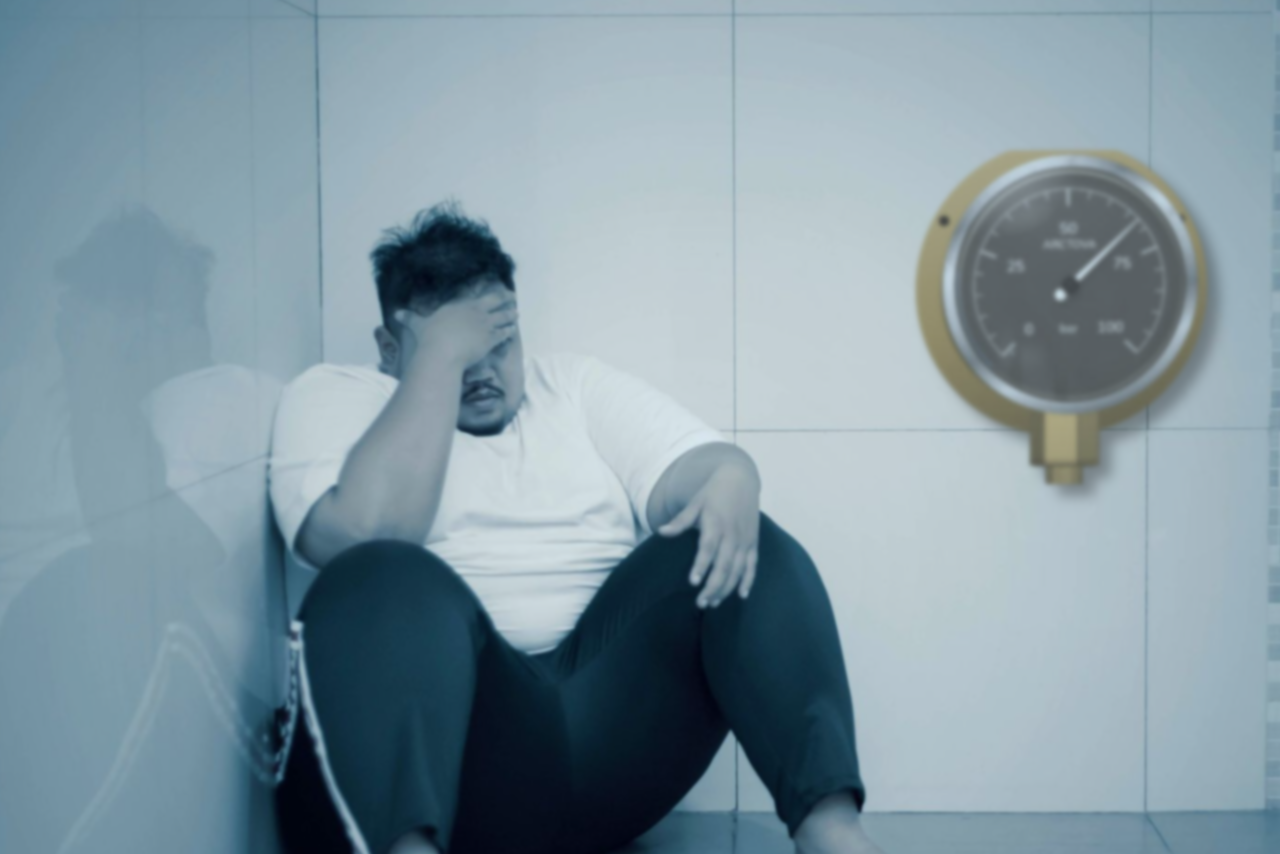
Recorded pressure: **67.5** bar
